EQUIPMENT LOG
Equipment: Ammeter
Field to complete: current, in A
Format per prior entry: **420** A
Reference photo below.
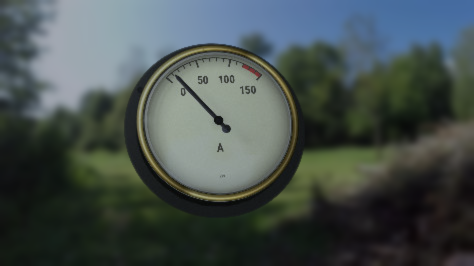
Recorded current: **10** A
